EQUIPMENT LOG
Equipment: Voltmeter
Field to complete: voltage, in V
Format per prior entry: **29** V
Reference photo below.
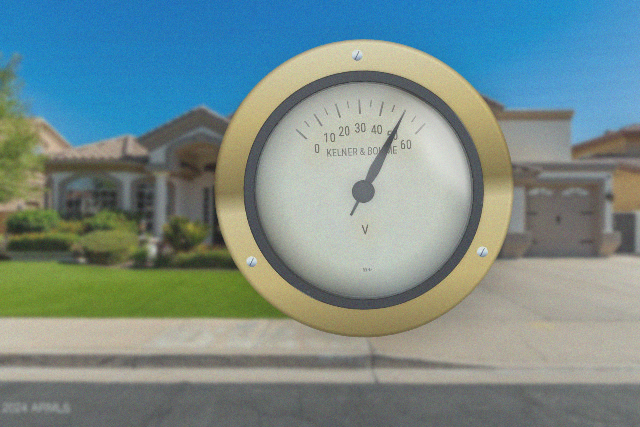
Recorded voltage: **50** V
